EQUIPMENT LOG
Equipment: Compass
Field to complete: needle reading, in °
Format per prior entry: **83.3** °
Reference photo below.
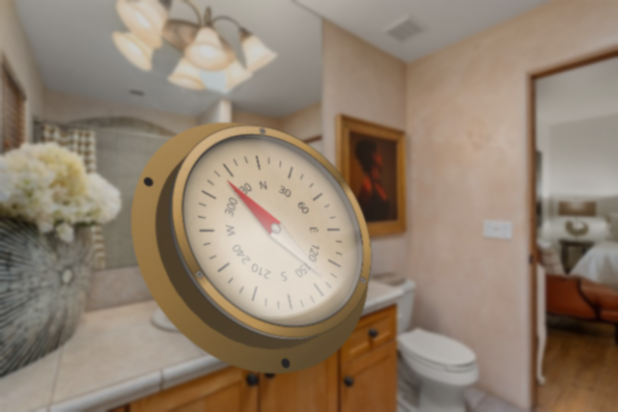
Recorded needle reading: **320** °
